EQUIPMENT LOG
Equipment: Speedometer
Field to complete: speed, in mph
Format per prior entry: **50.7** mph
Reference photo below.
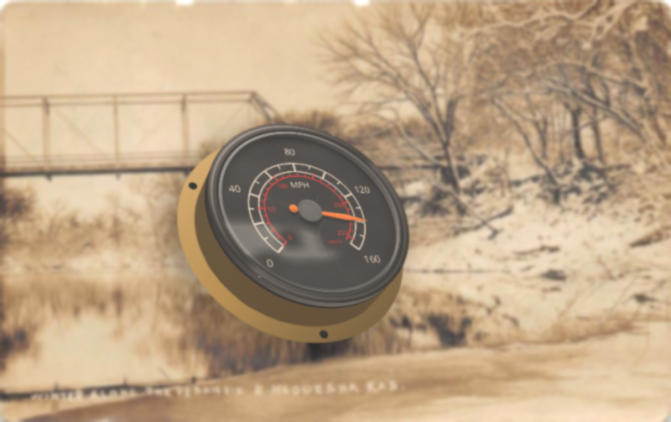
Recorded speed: **140** mph
